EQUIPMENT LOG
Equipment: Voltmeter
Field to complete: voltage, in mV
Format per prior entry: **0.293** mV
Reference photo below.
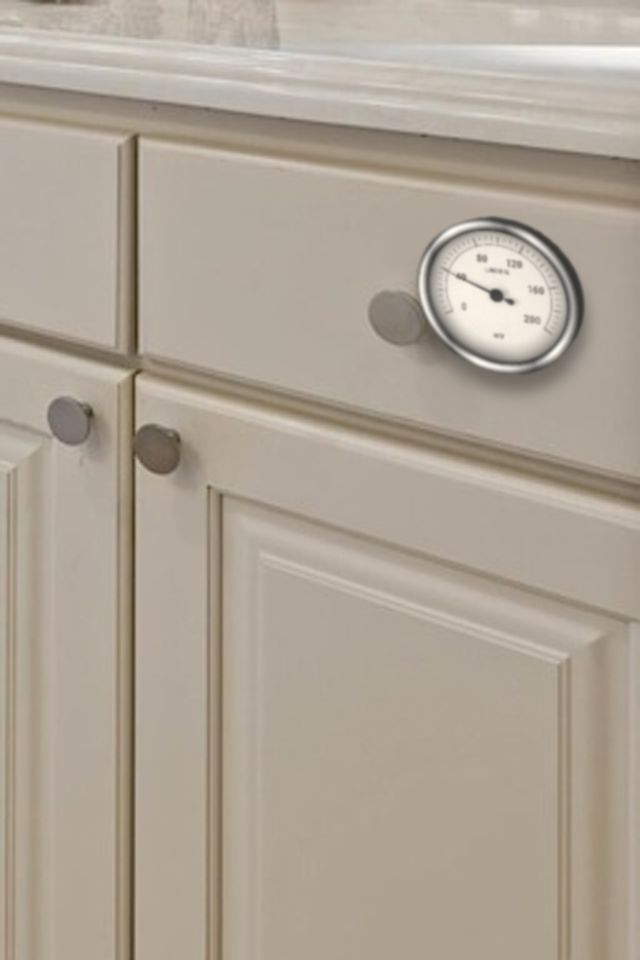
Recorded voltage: **40** mV
